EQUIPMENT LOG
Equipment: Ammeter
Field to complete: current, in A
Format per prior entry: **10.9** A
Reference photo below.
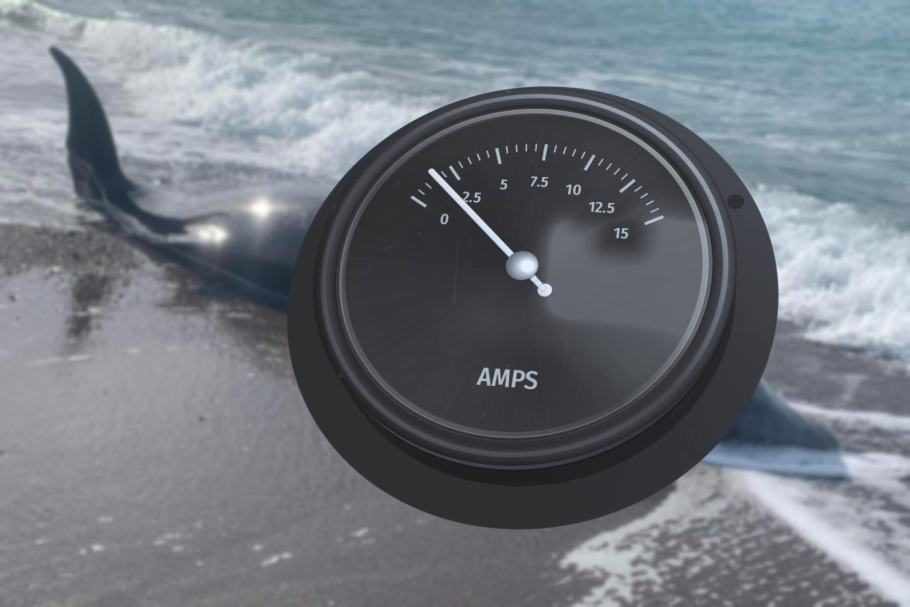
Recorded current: **1.5** A
